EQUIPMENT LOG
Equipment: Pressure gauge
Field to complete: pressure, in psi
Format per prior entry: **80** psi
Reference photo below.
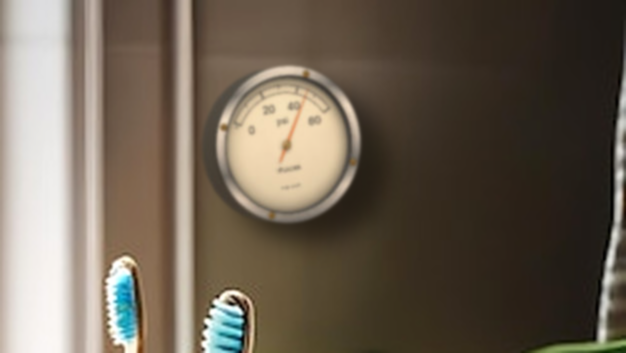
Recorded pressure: **45** psi
